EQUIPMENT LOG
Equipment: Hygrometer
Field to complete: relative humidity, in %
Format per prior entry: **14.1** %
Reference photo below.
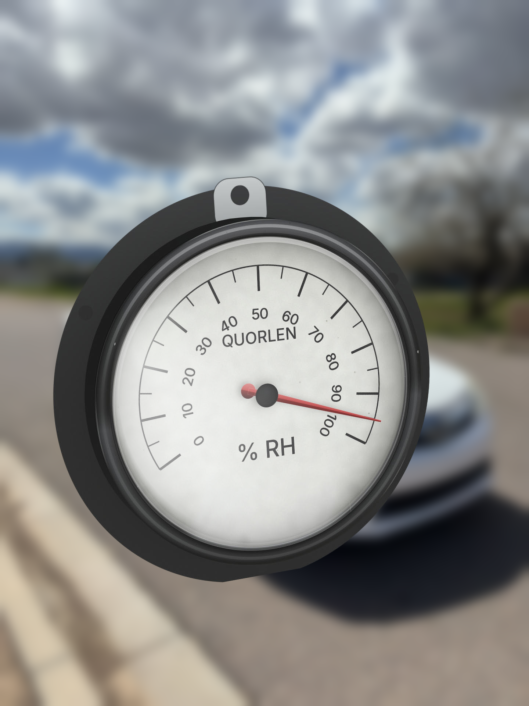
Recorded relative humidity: **95** %
